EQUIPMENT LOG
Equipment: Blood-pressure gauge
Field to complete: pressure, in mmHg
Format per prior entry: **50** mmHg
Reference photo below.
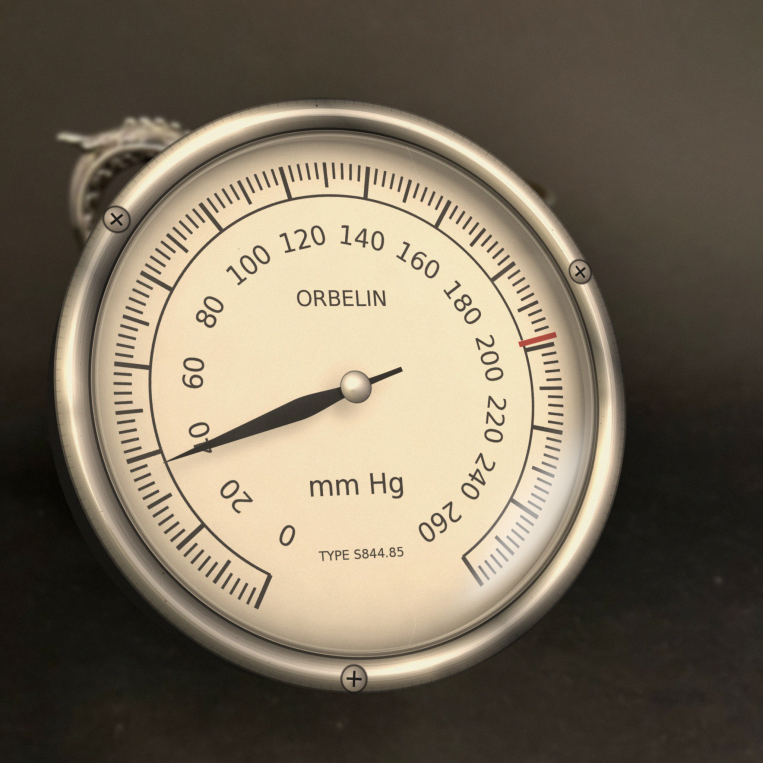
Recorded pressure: **37** mmHg
